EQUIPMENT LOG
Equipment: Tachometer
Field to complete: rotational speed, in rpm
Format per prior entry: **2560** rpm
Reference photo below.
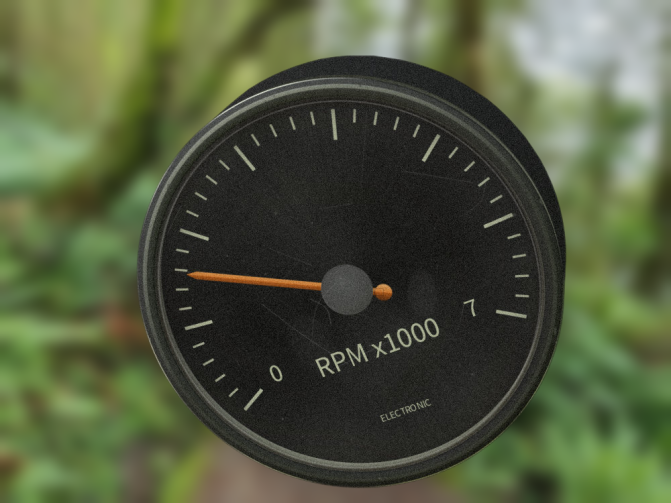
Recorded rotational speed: **1600** rpm
